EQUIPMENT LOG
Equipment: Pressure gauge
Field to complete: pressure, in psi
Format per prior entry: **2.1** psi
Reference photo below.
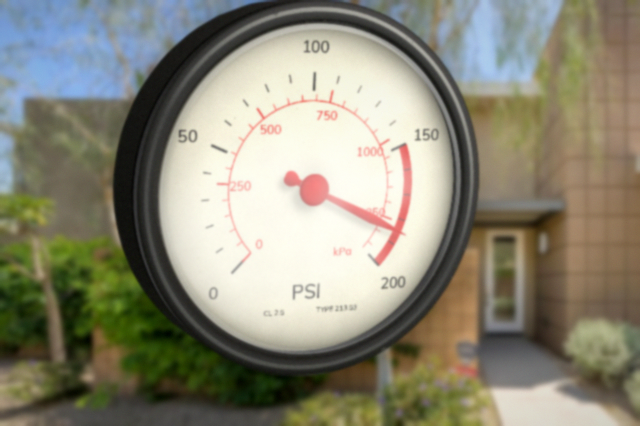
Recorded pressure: **185** psi
